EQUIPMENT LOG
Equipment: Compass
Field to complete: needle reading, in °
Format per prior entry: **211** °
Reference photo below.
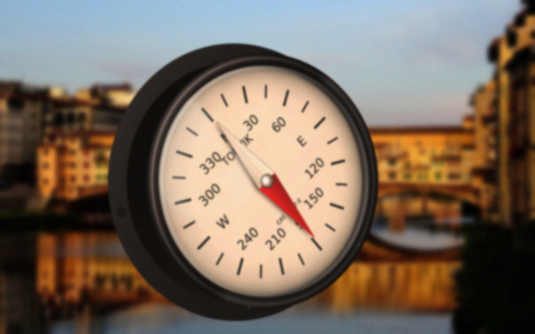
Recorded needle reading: **180** °
